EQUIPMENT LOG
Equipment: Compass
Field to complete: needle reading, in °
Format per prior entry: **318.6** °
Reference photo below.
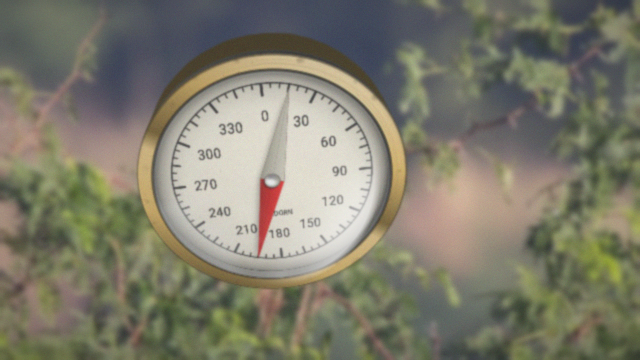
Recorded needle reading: **195** °
